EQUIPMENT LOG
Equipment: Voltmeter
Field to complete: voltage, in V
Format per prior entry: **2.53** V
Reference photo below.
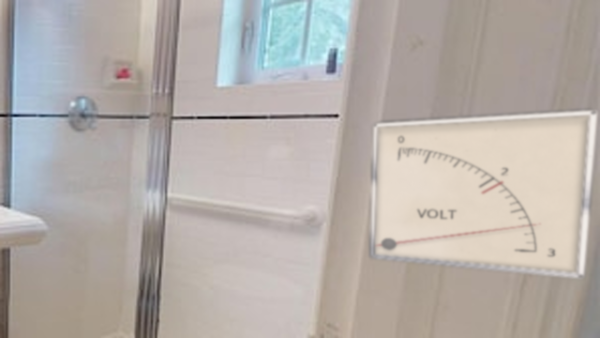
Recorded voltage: **2.7** V
